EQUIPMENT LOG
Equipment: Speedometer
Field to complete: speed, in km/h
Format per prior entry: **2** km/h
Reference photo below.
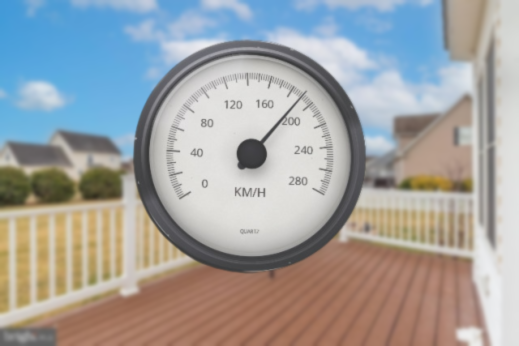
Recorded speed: **190** km/h
